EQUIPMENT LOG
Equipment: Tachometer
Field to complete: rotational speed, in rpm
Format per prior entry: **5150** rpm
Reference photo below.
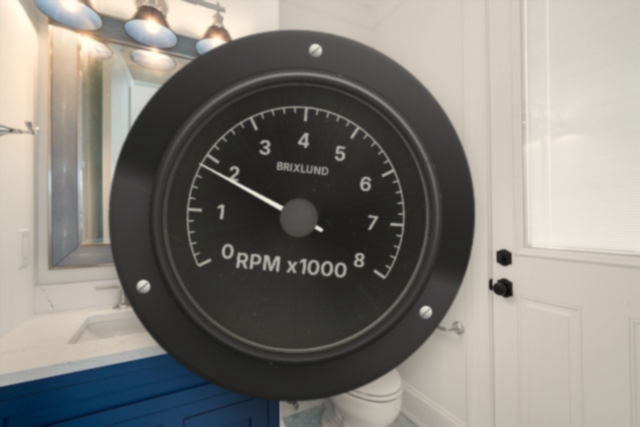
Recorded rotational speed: **1800** rpm
